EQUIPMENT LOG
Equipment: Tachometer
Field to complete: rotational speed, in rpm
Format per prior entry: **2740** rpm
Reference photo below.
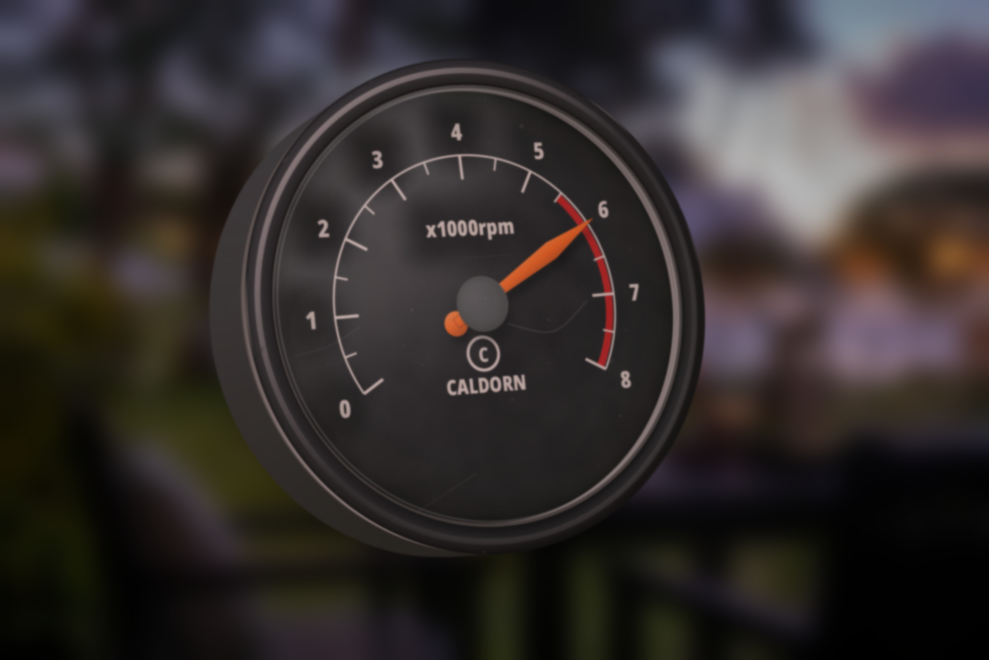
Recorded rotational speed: **6000** rpm
